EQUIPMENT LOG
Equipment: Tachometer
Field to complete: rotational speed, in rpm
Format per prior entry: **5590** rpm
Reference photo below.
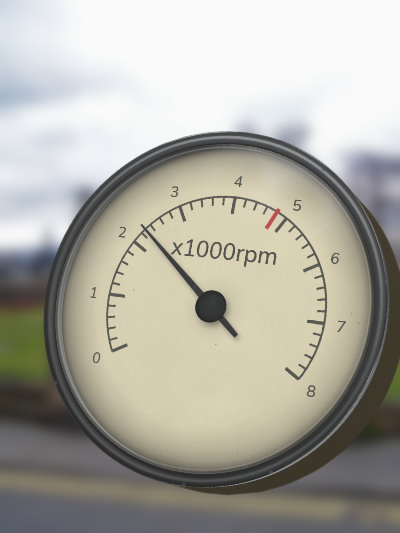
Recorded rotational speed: **2300** rpm
